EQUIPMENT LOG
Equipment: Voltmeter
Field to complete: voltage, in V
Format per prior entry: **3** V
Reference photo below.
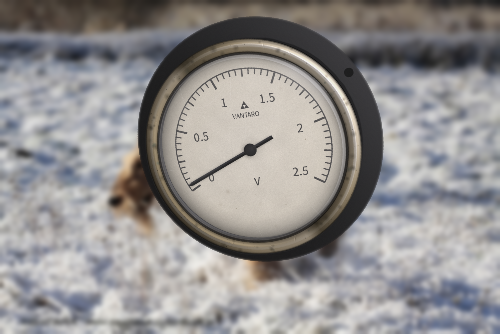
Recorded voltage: **0.05** V
